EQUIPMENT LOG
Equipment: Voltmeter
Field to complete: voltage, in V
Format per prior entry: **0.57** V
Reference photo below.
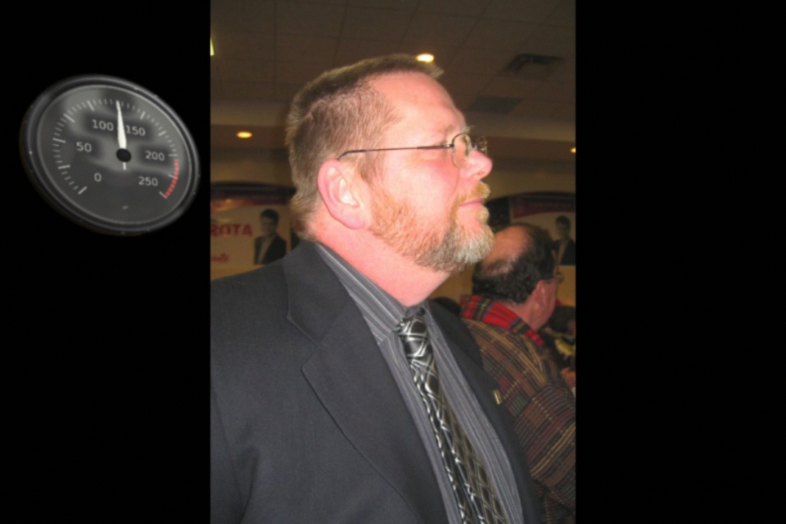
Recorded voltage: **125** V
